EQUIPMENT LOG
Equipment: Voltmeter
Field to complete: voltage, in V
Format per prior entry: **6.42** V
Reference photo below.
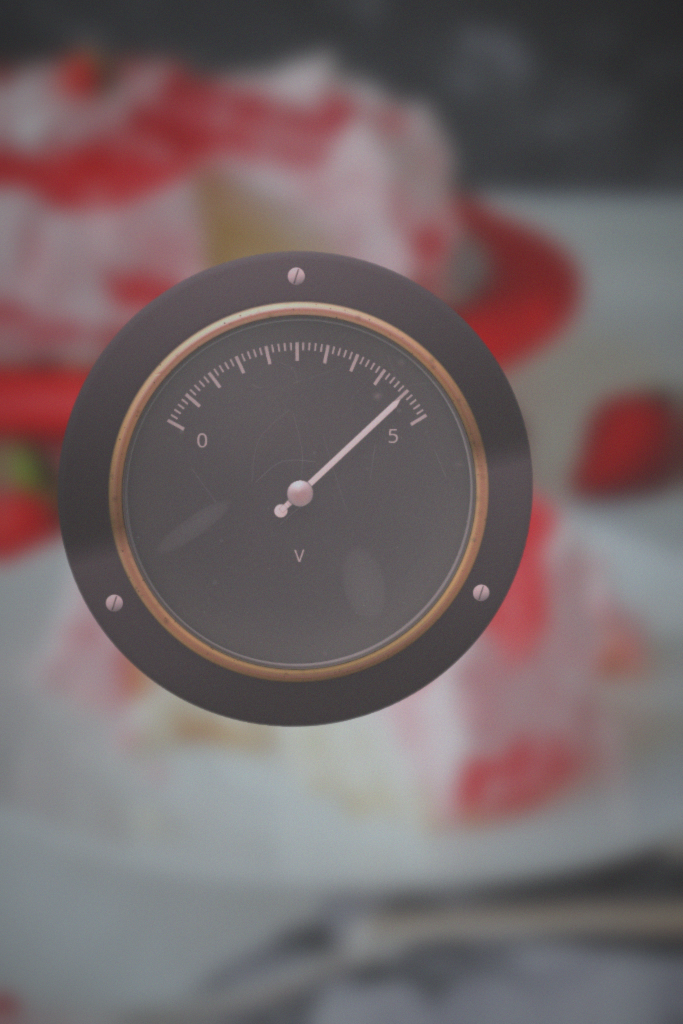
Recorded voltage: **4.5** V
